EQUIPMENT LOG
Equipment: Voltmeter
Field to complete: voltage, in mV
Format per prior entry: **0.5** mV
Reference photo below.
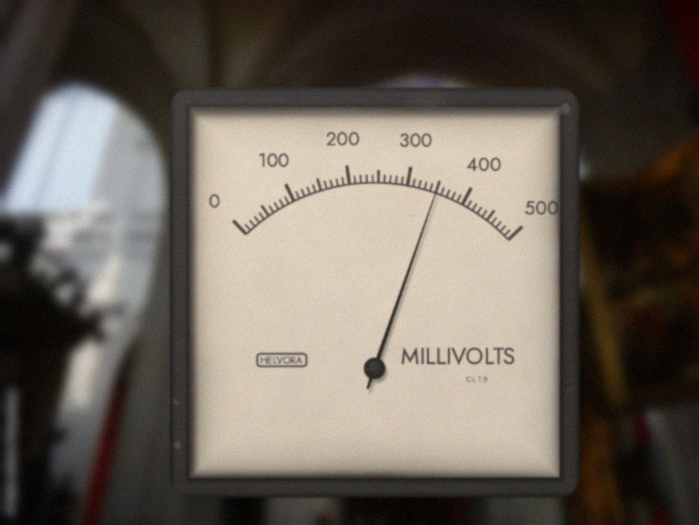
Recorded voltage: **350** mV
